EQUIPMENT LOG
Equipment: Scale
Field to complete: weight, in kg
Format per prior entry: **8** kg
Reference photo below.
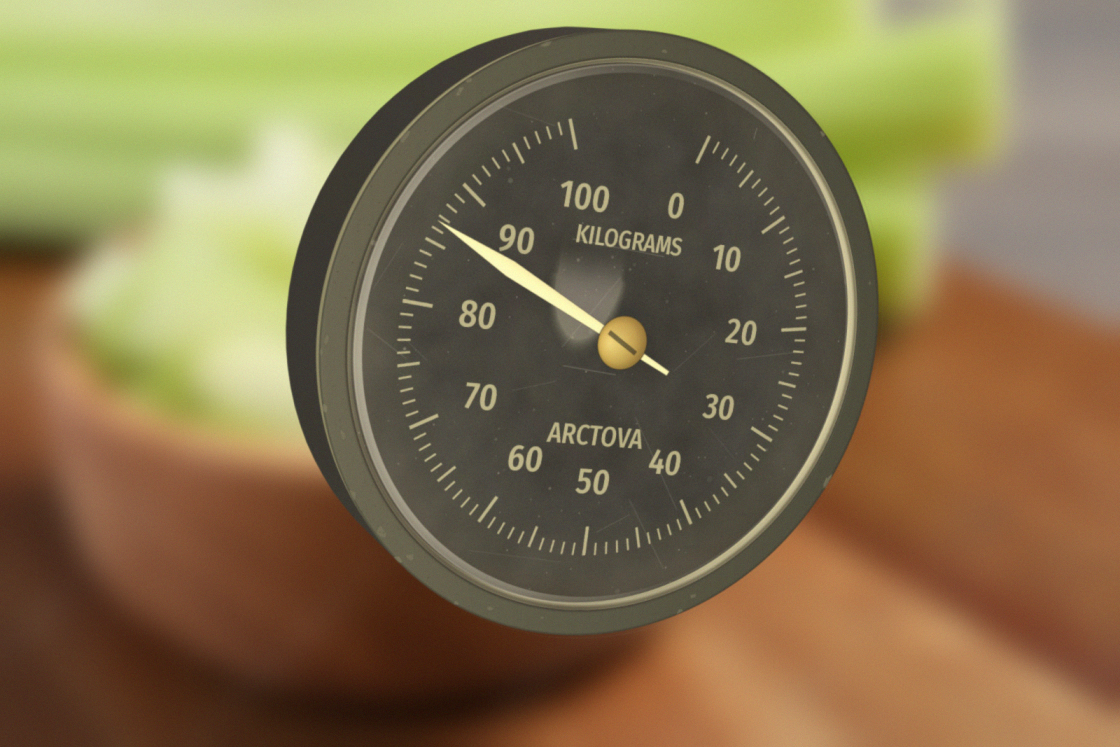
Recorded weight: **86.5** kg
